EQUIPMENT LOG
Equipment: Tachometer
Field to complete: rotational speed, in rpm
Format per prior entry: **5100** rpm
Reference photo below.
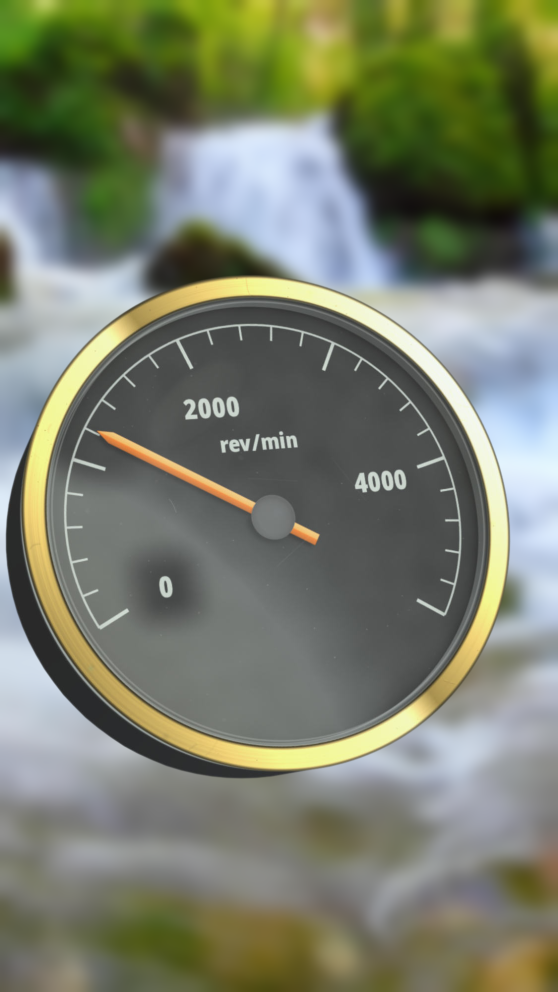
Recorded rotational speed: **1200** rpm
